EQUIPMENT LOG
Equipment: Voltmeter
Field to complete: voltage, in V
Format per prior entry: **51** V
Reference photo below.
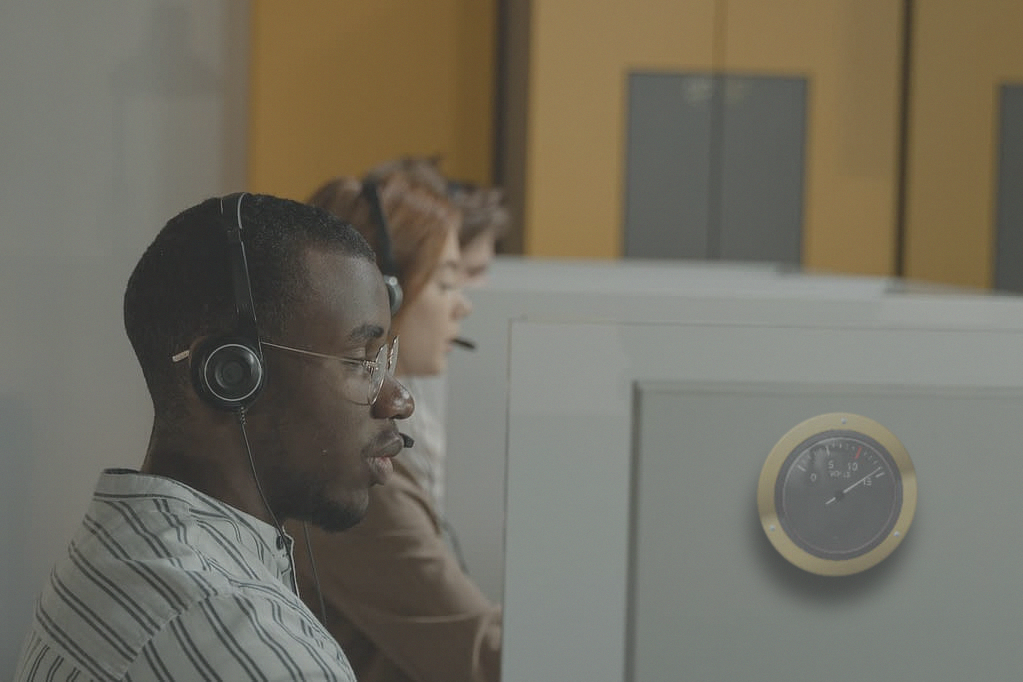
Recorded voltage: **14** V
